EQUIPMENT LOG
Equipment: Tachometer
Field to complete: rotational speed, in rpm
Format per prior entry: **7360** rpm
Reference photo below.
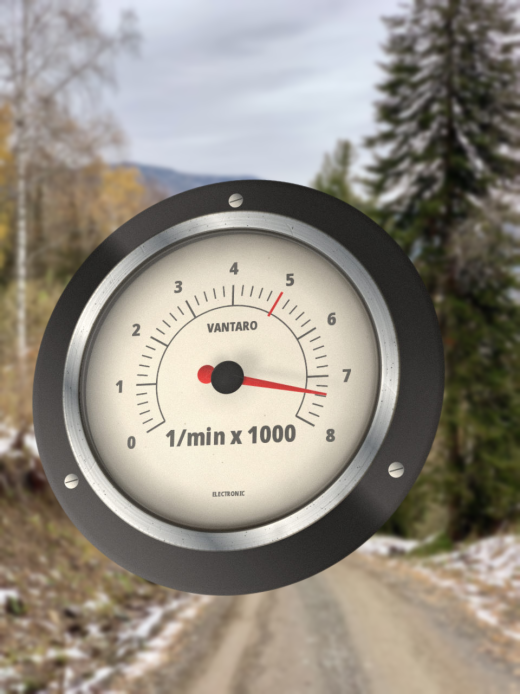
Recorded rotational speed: **7400** rpm
